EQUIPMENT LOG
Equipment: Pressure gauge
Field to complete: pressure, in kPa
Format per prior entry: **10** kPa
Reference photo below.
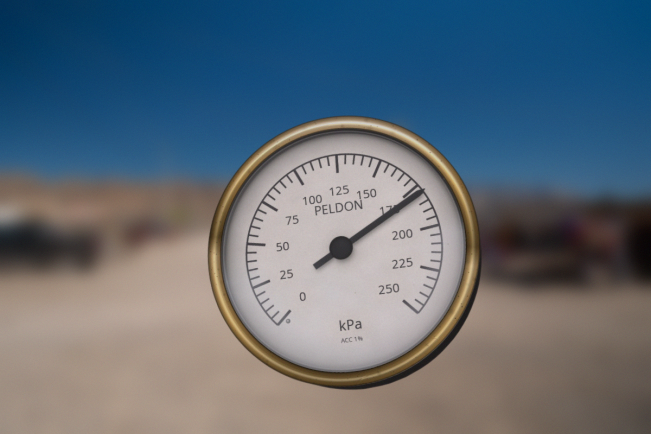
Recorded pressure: **180** kPa
